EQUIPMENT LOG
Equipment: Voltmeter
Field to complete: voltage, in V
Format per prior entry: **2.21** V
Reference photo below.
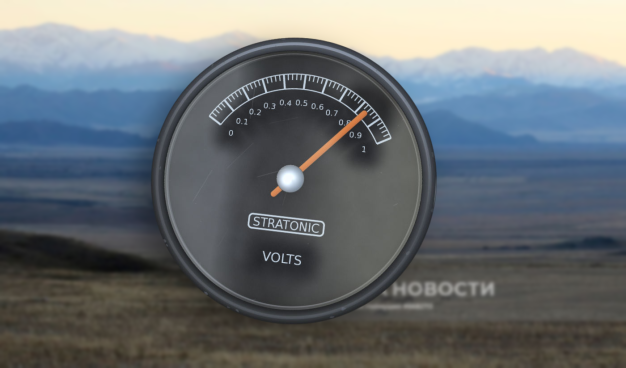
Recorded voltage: **0.84** V
